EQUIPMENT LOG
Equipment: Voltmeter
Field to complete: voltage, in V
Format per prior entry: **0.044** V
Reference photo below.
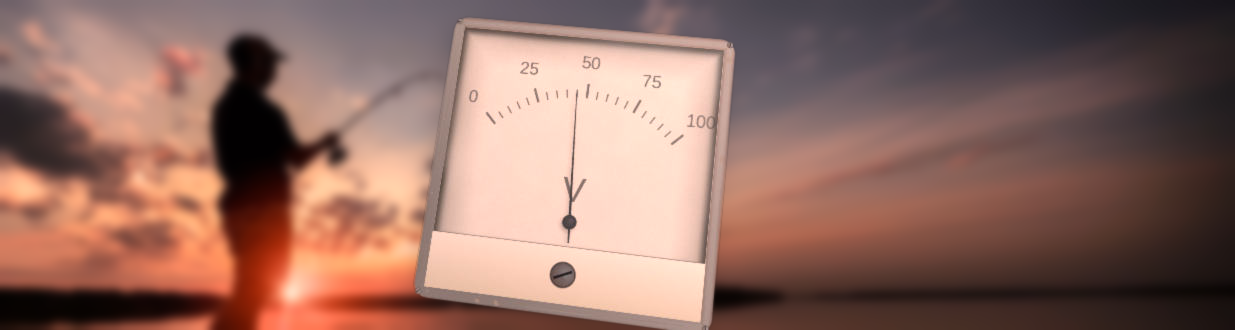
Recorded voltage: **45** V
